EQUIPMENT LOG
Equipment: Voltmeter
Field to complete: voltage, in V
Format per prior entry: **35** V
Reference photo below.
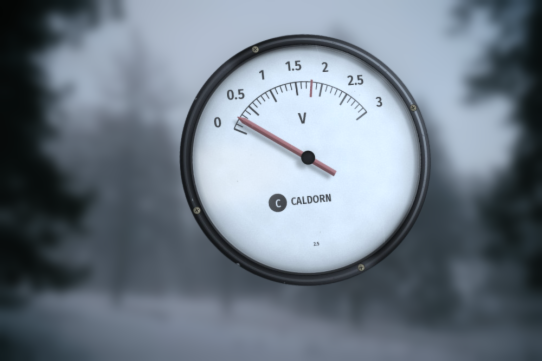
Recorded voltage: **0.2** V
